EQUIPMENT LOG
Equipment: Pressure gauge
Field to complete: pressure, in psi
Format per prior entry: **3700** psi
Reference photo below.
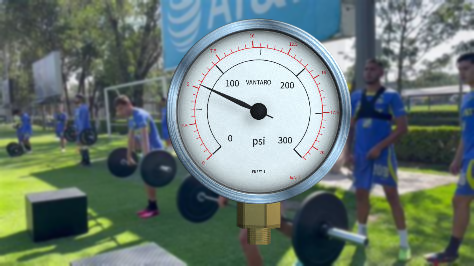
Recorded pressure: **75** psi
